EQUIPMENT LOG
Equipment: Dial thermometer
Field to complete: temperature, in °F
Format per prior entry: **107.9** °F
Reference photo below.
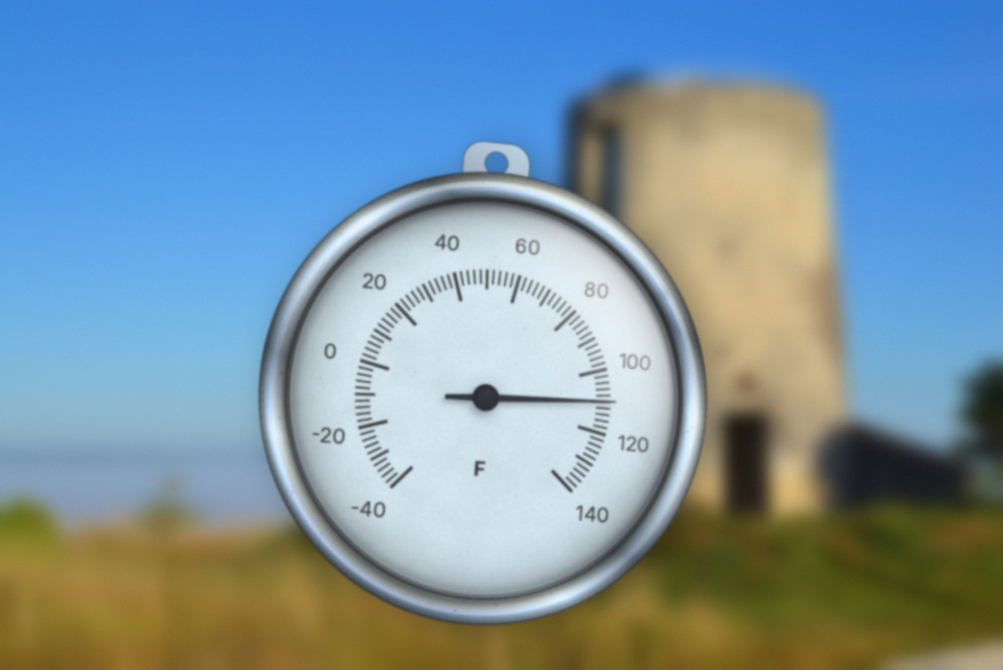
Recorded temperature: **110** °F
